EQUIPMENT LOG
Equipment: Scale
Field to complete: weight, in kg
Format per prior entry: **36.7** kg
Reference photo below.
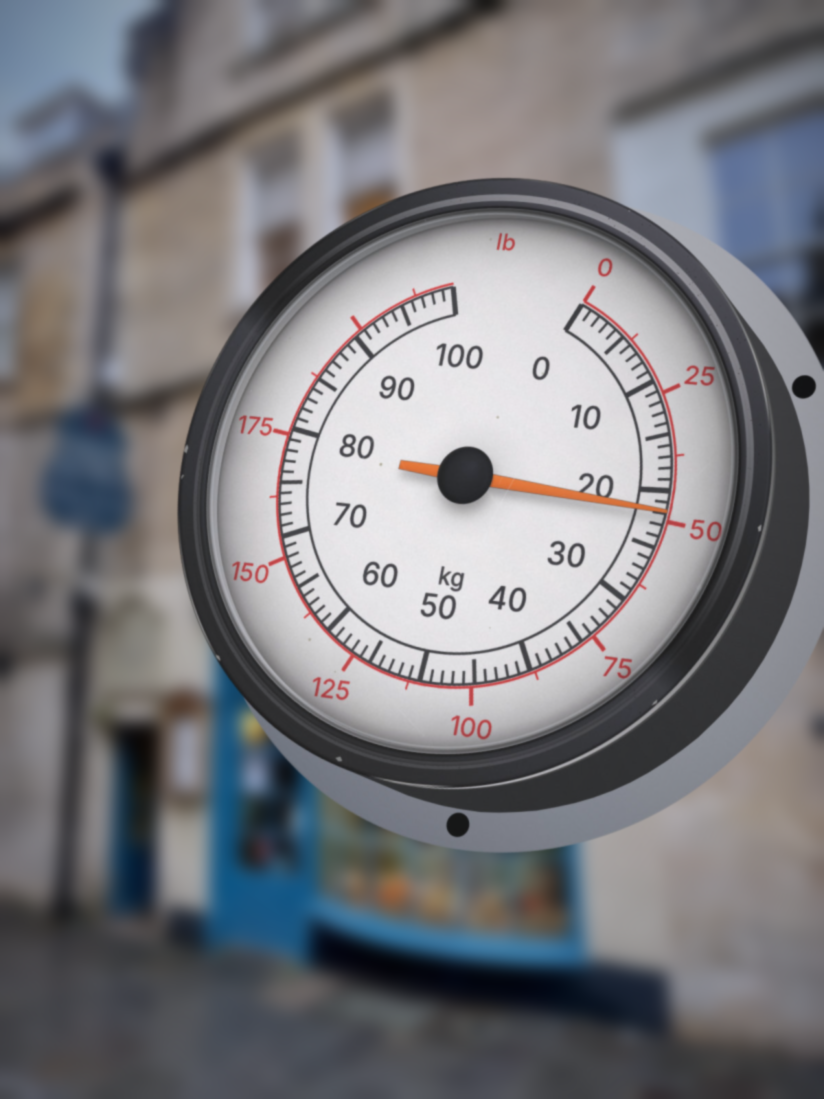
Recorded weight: **22** kg
